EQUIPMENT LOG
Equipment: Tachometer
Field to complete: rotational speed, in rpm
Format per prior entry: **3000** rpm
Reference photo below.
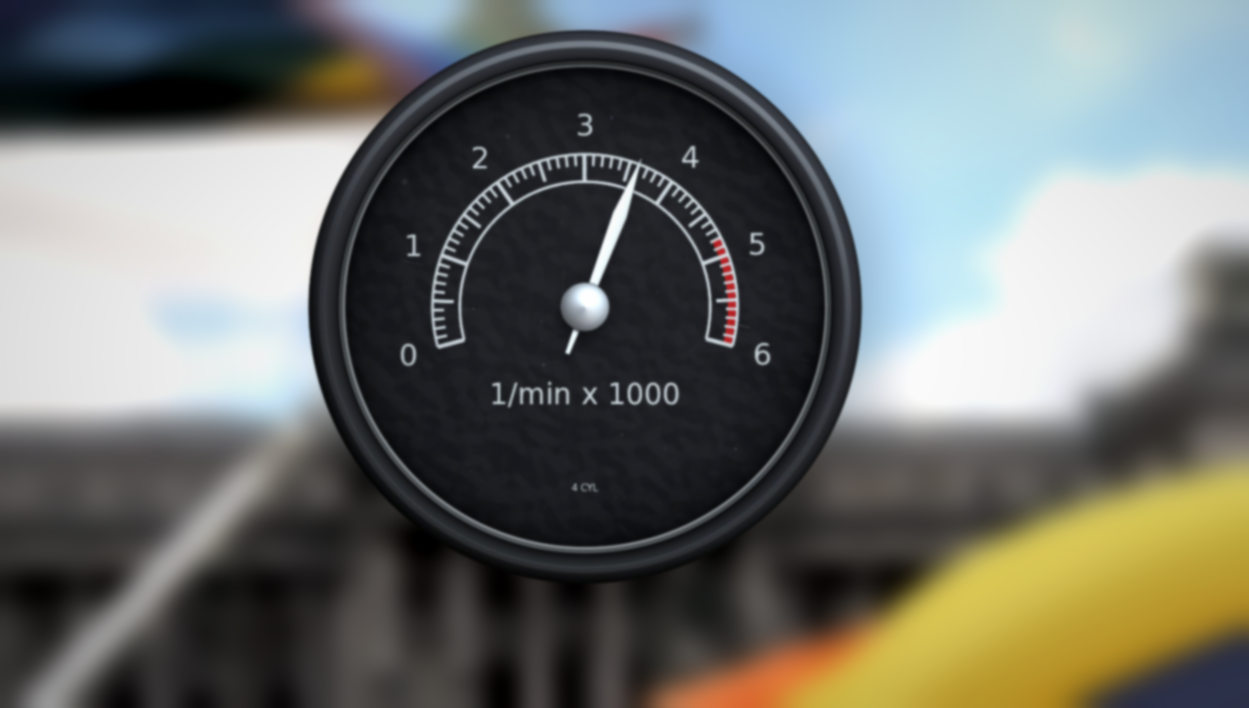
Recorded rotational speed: **3600** rpm
